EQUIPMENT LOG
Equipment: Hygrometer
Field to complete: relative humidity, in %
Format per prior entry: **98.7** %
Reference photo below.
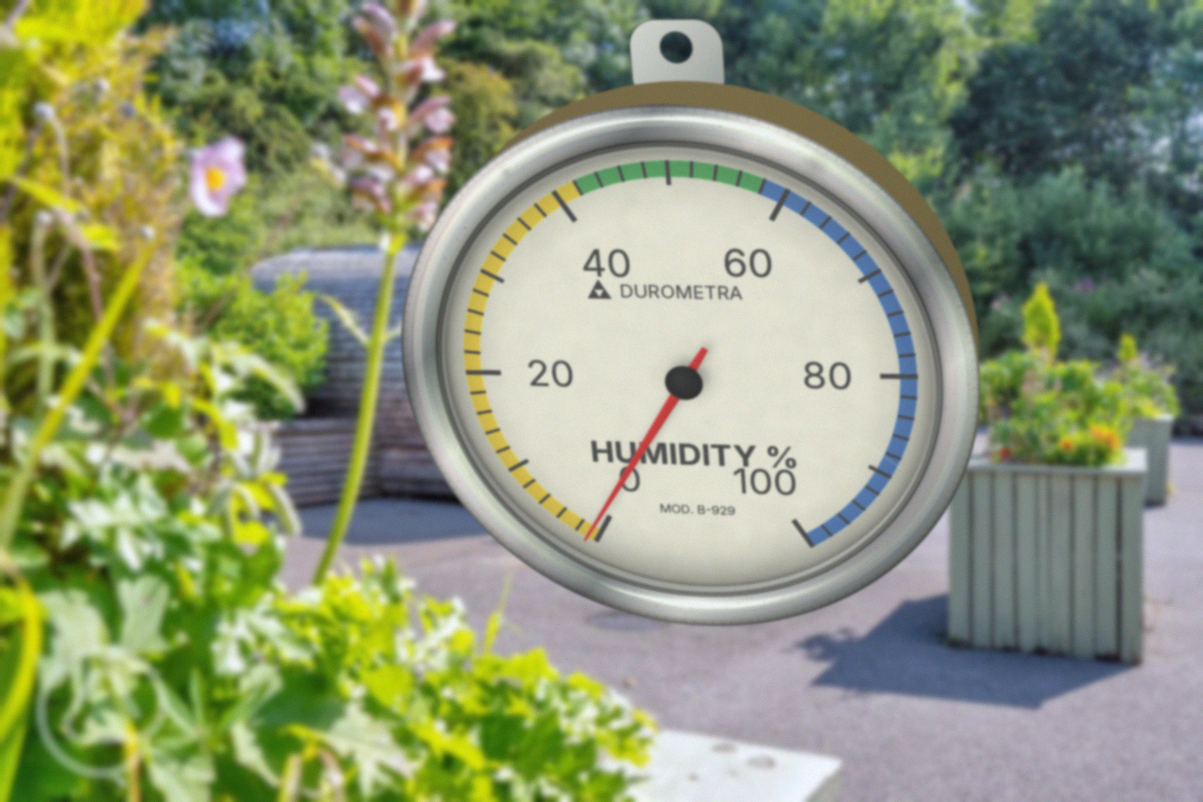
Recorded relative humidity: **1** %
